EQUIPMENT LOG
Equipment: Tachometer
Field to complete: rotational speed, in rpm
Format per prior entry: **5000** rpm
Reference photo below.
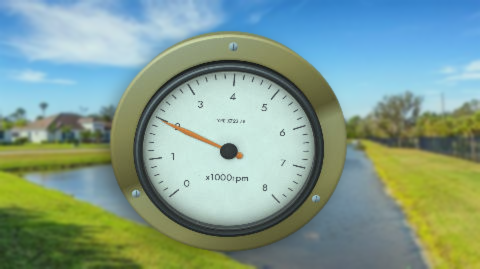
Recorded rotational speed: **2000** rpm
